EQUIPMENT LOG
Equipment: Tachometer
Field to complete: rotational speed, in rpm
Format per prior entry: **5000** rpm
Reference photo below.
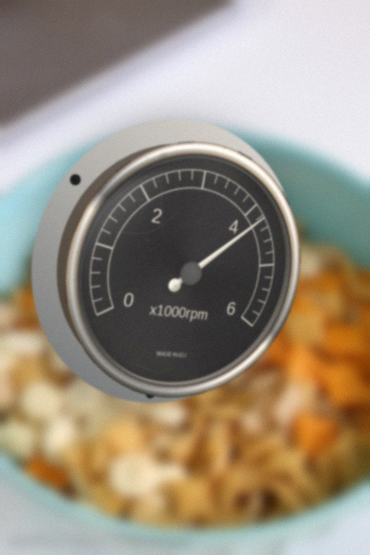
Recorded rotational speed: **4200** rpm
